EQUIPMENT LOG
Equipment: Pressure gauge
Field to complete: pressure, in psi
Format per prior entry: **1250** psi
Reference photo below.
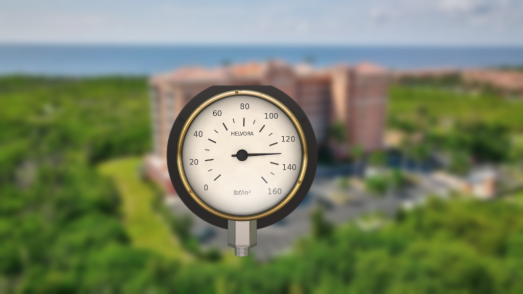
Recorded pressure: **130** psi
